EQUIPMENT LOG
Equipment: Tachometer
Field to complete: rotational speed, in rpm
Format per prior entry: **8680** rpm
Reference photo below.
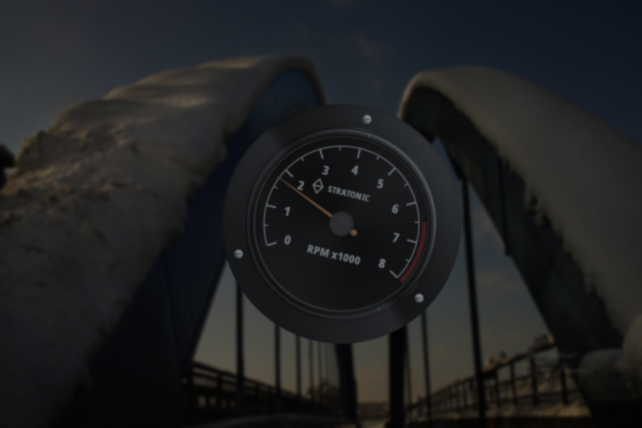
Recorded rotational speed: **1750** rpm
